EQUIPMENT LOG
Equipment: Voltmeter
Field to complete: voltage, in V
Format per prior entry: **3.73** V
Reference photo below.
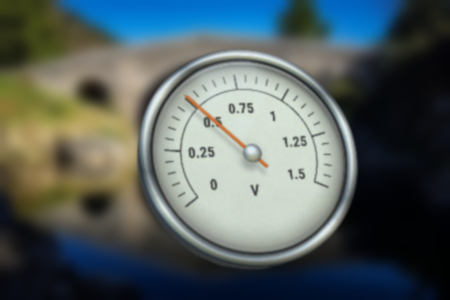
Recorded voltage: **0.5** V
